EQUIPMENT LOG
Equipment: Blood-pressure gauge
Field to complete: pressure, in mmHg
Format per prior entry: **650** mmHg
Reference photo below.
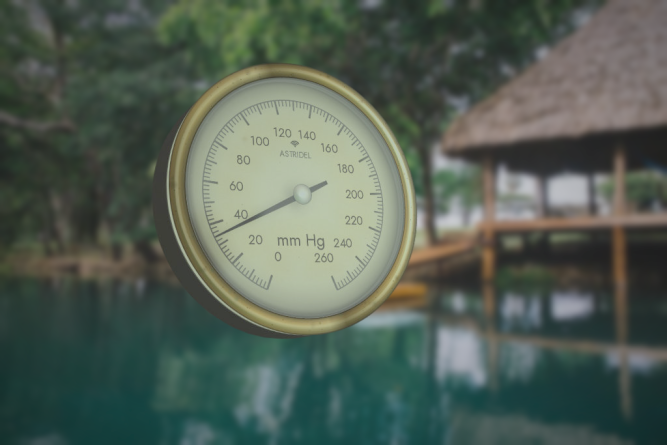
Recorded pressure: **34** mmHg
